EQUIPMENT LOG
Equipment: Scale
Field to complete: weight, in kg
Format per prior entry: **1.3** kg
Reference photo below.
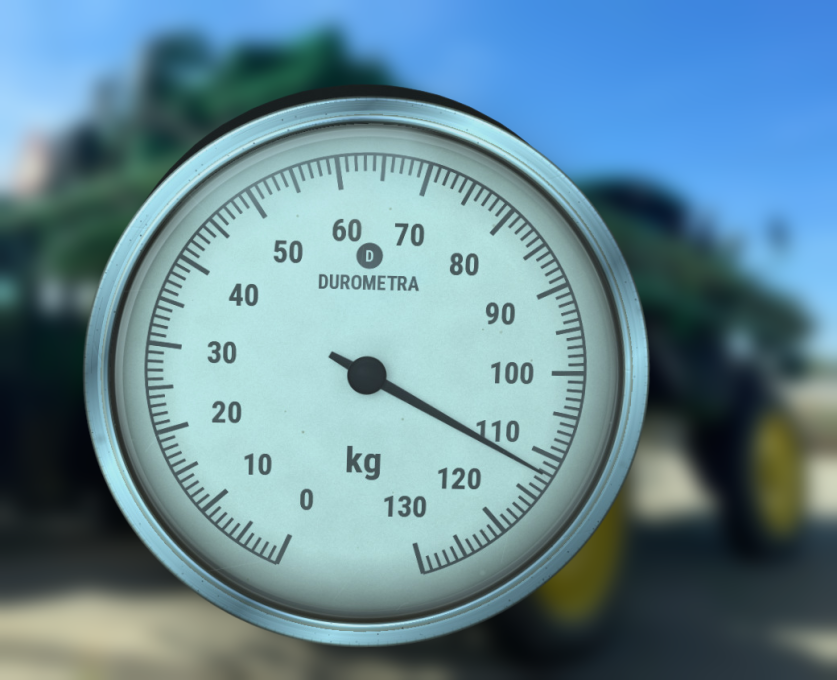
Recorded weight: **112** kg
